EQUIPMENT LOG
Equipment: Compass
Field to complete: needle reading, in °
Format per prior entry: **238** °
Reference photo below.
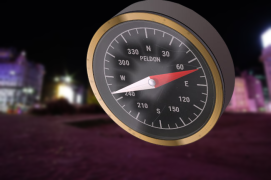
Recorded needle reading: **70** °
